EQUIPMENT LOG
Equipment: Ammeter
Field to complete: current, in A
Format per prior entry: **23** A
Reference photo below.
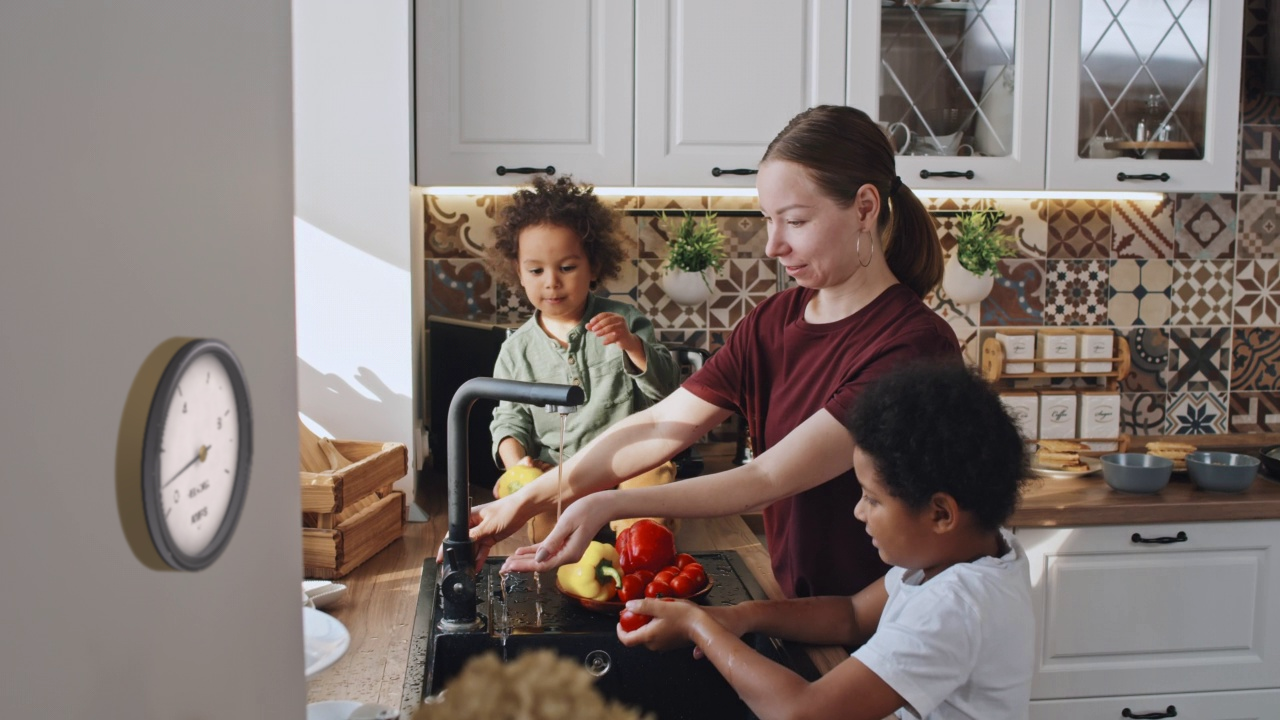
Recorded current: **1** A
